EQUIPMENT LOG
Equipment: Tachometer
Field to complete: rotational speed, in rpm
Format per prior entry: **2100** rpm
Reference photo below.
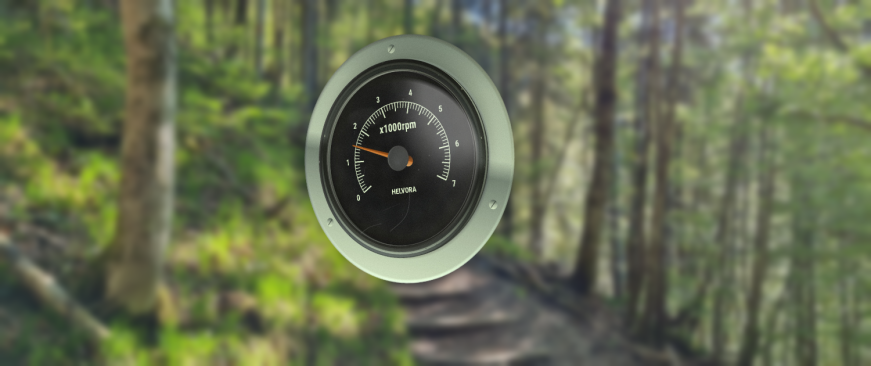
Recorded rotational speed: **1500** rpm
